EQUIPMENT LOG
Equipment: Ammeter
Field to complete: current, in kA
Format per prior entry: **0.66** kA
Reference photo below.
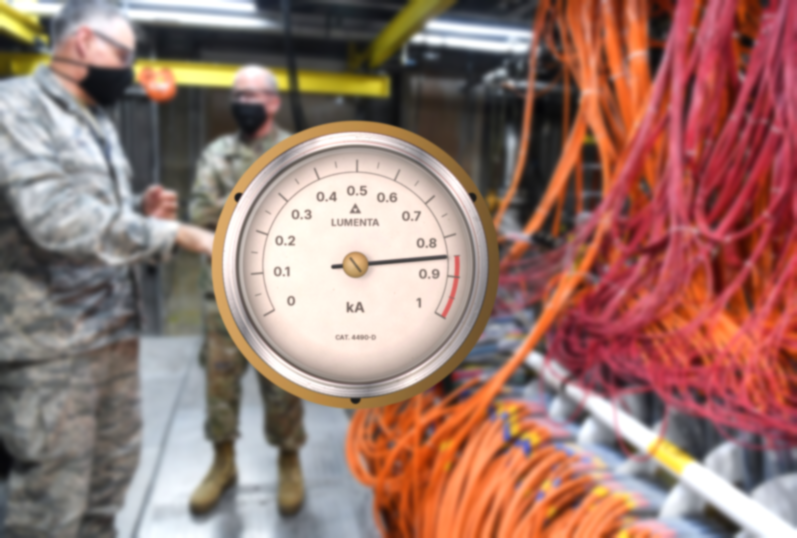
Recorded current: **0.85** kA
